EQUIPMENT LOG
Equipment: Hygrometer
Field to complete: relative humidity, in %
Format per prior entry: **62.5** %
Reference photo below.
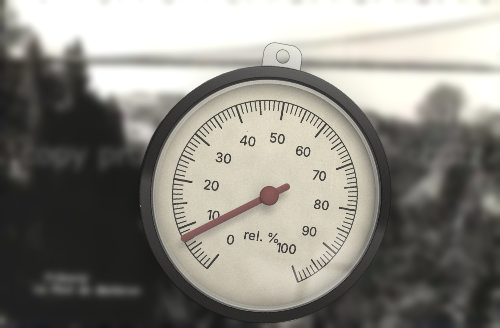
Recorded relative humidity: **8** %
